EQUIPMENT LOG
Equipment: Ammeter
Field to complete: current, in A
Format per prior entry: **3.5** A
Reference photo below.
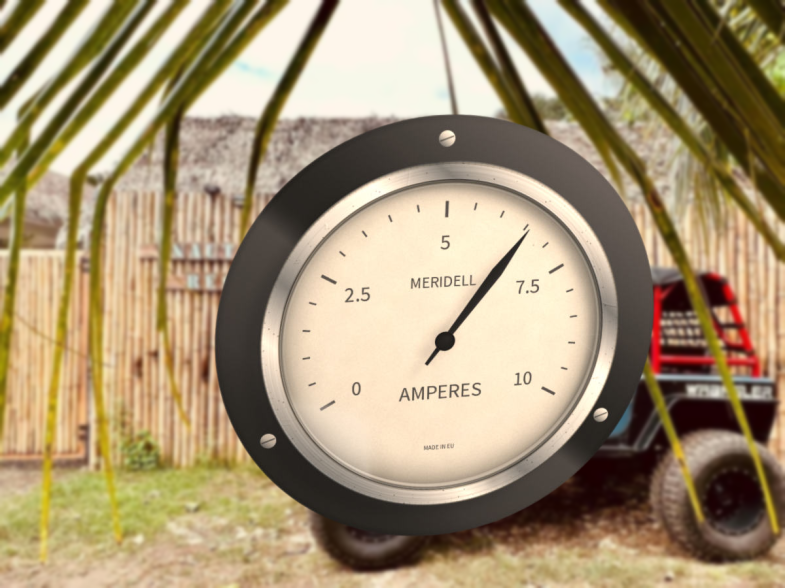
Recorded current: **6.5** A
